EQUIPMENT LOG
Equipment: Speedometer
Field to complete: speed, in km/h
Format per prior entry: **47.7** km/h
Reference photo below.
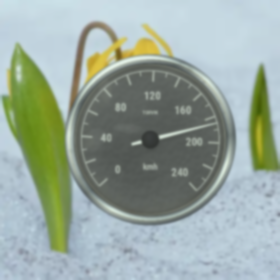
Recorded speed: **185** km/h
